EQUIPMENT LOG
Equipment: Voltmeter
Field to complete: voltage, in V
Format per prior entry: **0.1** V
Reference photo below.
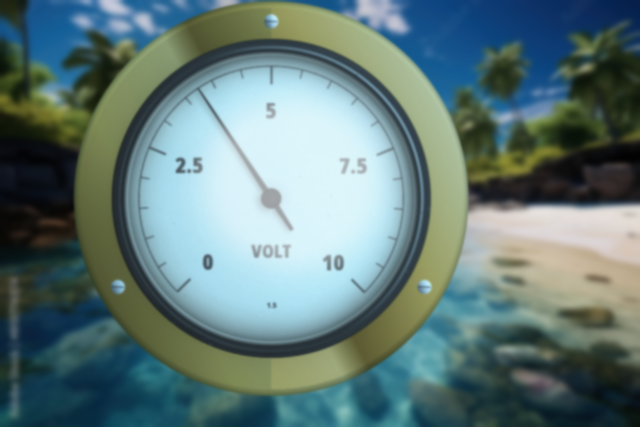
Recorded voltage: **3.75** V
